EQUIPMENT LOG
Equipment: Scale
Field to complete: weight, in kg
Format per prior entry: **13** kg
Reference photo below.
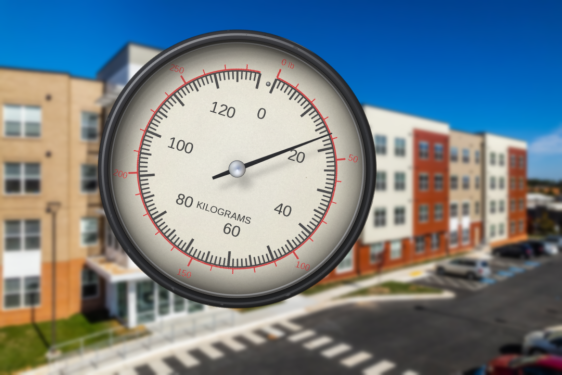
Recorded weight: **17** kg
